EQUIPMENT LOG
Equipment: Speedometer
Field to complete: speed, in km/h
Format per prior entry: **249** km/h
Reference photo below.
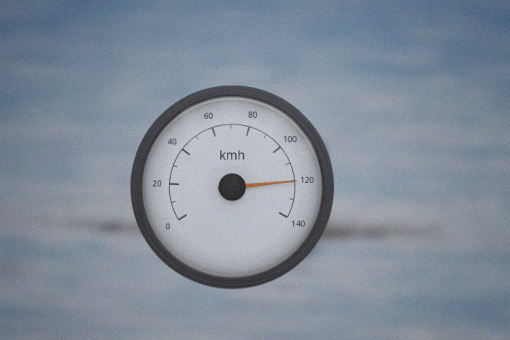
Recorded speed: **120** km/h
